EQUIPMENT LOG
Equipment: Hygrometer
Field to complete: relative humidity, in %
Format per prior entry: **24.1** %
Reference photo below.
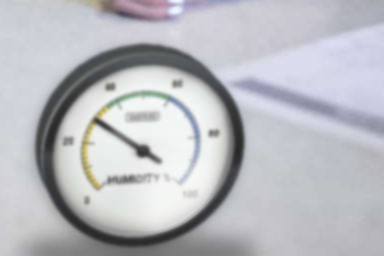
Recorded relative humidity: **30** %
